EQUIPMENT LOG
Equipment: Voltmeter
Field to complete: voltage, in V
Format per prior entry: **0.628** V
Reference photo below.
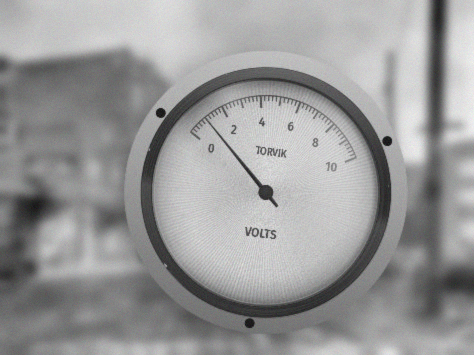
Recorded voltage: **1** V
